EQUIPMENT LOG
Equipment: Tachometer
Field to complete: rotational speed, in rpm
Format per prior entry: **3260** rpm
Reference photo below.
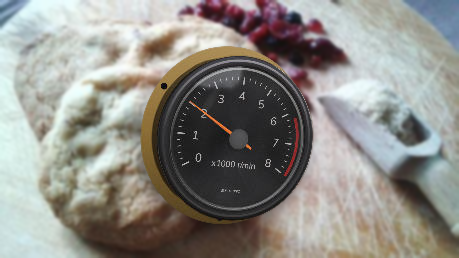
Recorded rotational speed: **2000** rpm
